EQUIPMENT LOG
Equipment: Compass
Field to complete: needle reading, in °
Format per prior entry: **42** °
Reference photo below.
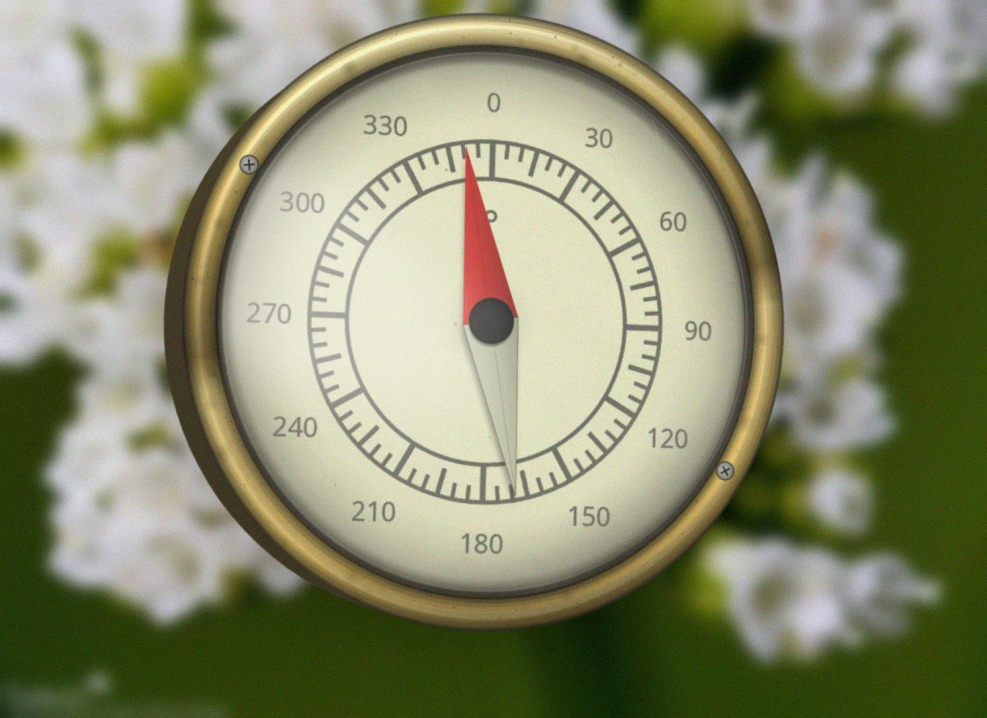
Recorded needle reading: **350** °
